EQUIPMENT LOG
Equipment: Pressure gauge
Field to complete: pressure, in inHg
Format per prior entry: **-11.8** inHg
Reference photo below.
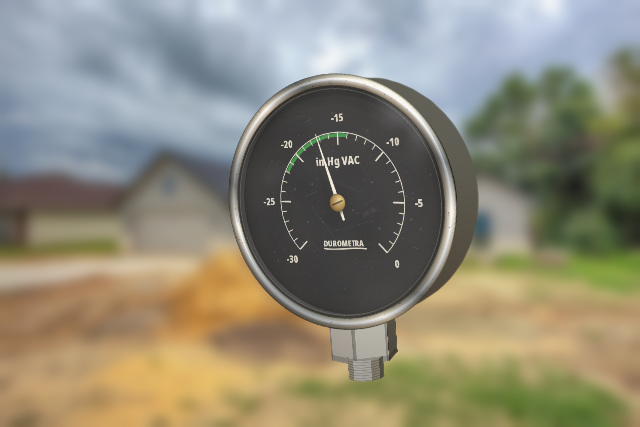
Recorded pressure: **-17** inHg
